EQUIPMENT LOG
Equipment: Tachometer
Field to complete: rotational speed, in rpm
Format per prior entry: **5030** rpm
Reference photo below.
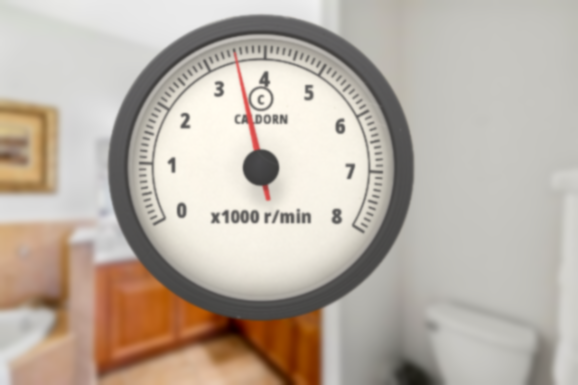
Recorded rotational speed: **3500** rpm
